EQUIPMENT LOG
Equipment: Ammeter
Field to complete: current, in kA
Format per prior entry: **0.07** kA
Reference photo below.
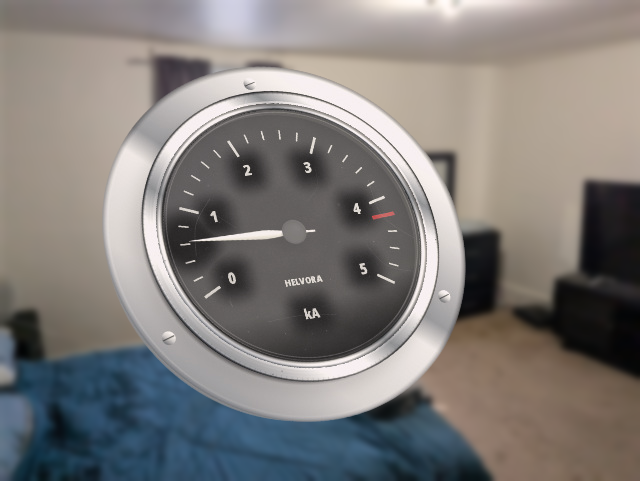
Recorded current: **0.6** kA
